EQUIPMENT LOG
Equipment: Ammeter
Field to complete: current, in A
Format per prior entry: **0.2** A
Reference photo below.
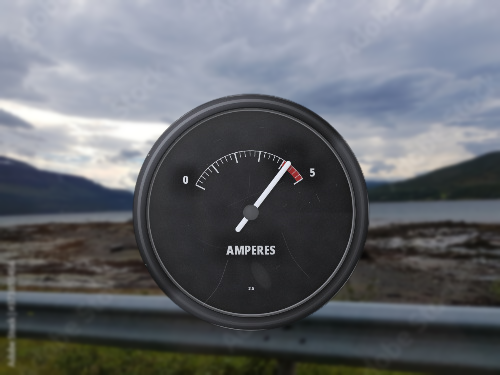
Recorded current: **4.2** A
